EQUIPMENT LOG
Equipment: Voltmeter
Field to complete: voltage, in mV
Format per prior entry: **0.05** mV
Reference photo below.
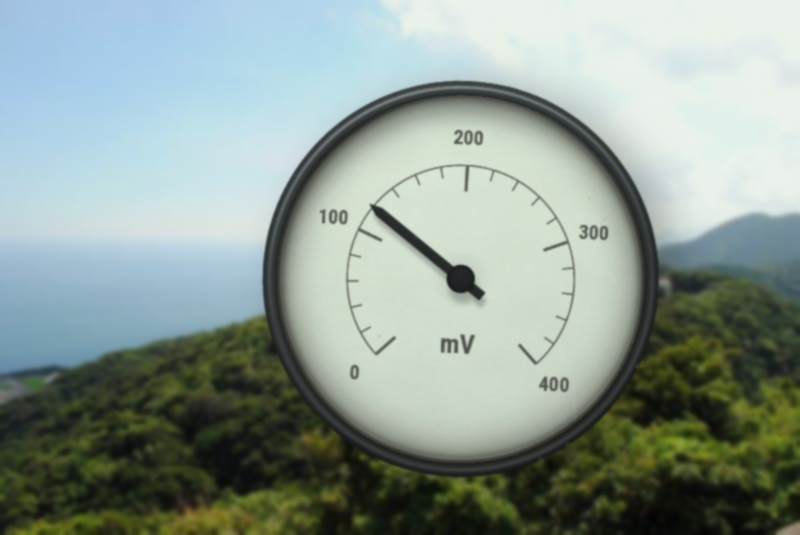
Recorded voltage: **120** mV
